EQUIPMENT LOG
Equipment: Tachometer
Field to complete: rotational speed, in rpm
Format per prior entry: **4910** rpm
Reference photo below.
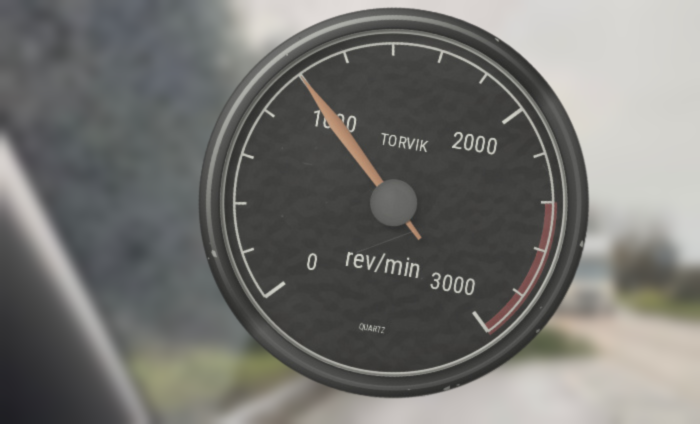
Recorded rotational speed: **1000** rpm
